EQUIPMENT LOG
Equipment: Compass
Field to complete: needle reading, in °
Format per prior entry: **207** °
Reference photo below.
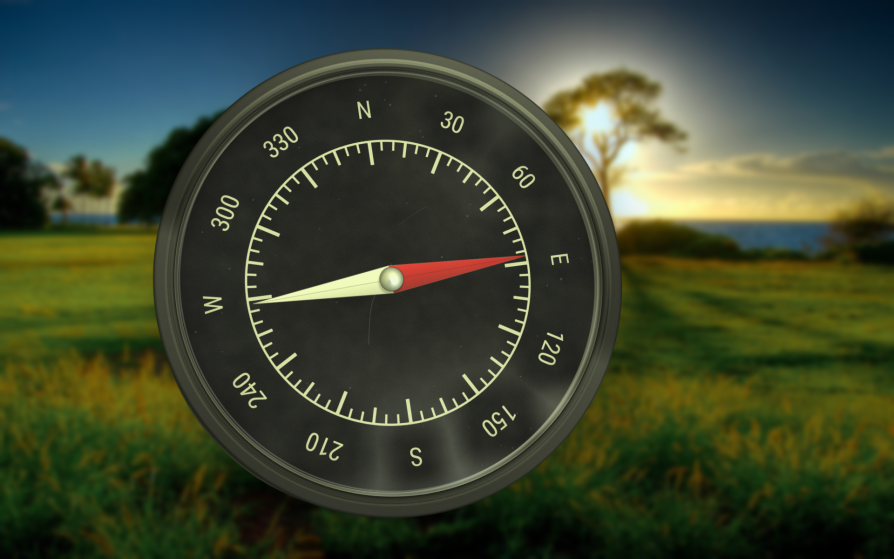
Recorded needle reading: **87.5** °
